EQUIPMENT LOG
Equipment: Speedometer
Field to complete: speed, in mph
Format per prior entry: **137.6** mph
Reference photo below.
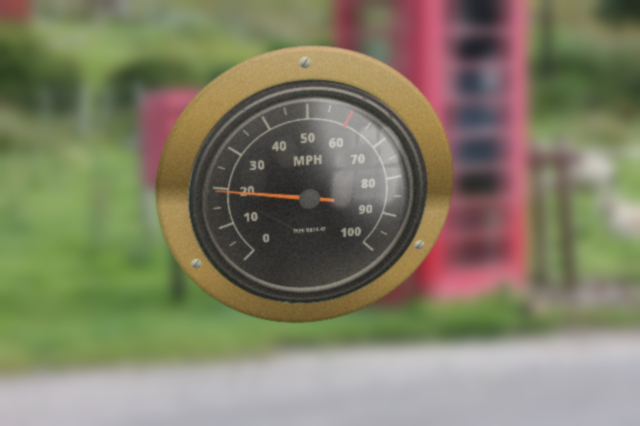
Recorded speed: **20** mph
